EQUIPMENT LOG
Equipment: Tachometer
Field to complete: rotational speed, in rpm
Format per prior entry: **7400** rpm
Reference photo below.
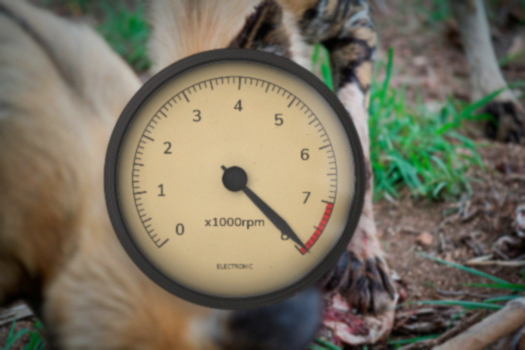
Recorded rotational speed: **7900** rpm
